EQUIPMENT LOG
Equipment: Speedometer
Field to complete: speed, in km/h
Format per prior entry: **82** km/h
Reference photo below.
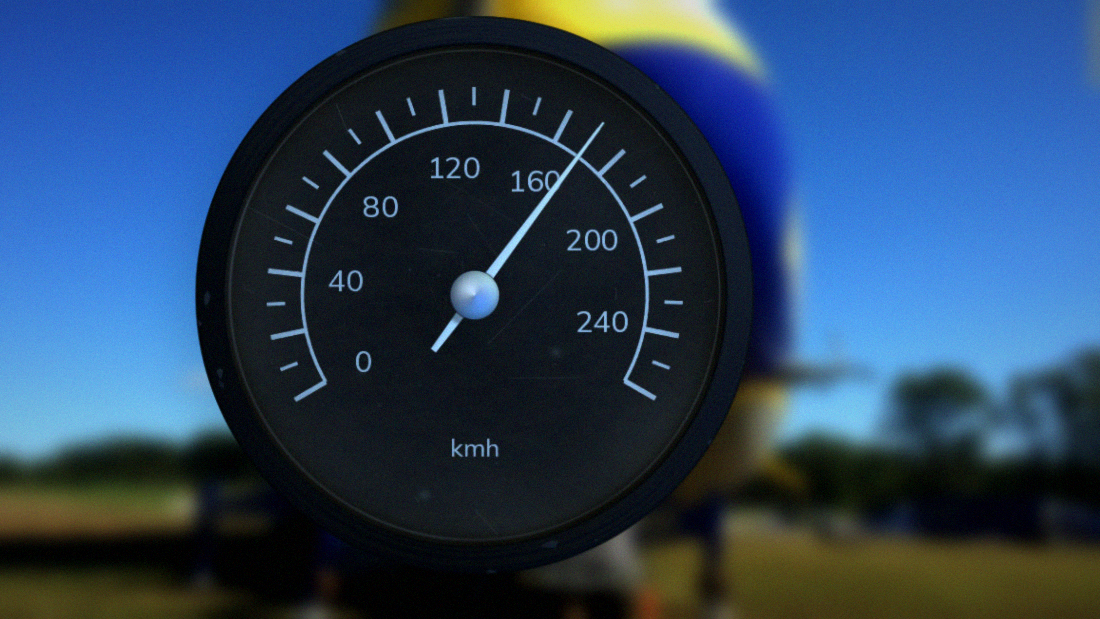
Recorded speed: **170** km/h
